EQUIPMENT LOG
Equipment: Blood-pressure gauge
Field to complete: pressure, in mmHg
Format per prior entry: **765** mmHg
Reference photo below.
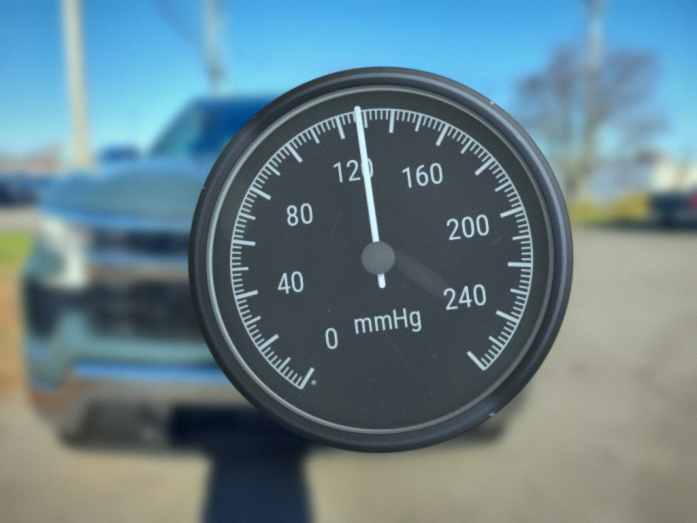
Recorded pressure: **128** mmHg
